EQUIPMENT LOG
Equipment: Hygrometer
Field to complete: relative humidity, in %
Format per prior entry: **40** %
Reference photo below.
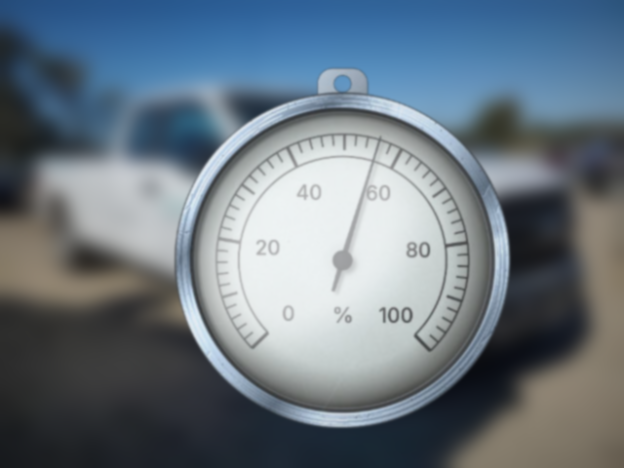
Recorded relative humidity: **56** %
